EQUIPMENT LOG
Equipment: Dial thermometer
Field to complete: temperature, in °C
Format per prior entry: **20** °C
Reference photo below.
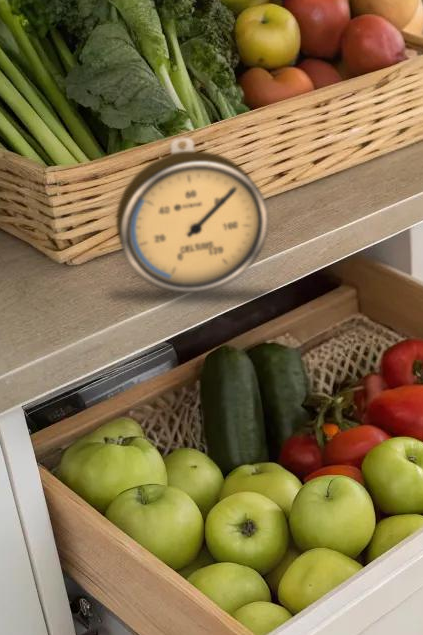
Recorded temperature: **80** °C
